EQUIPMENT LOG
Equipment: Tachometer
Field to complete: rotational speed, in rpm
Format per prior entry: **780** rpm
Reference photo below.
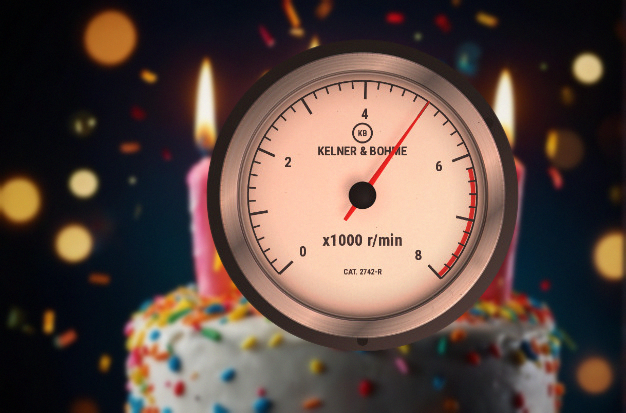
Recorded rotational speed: **5000** rpm
